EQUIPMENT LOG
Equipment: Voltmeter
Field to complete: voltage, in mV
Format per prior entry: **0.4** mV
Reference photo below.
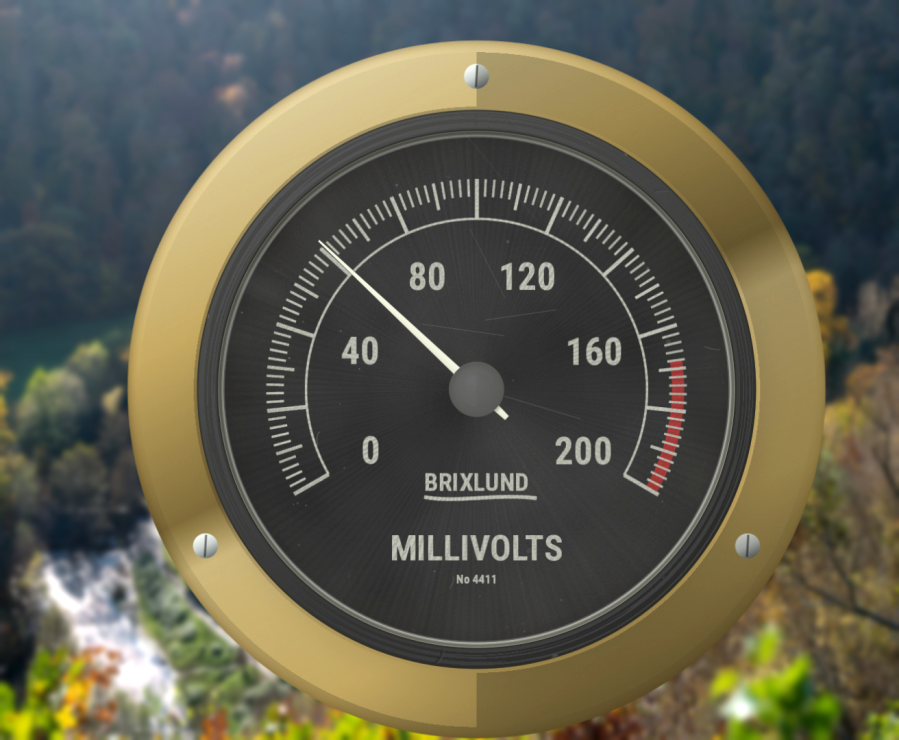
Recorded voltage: **61** mV
